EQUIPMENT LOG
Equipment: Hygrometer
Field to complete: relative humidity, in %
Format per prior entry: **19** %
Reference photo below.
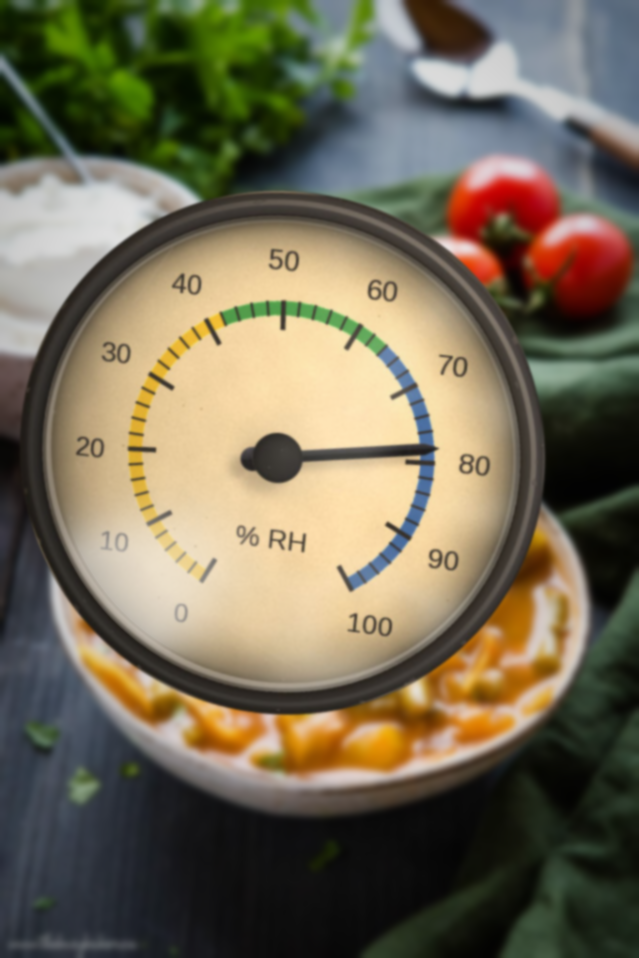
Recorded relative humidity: **78** %
